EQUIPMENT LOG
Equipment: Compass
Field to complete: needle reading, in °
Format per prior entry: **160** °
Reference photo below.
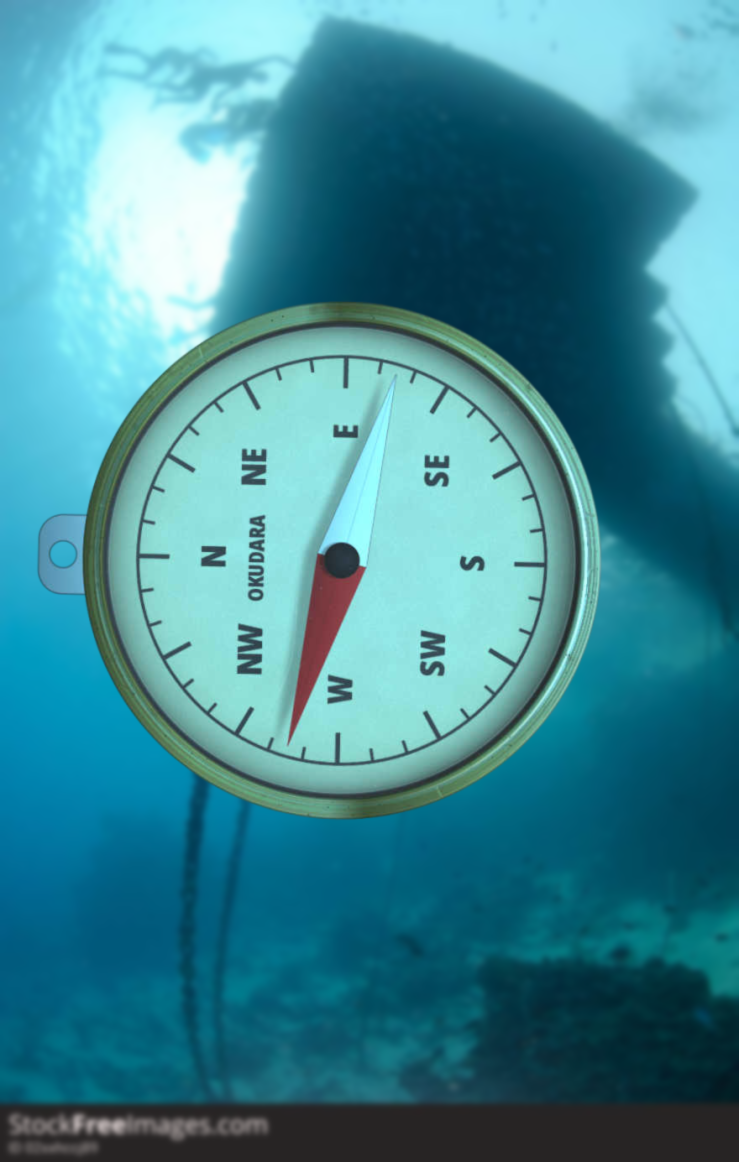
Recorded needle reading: **285** °
